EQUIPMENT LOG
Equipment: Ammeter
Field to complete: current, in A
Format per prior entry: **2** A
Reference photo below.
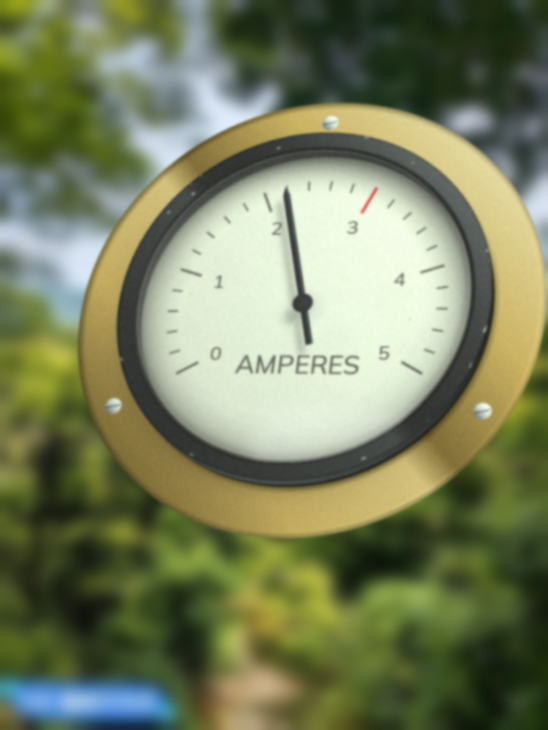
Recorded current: **2.2** A
